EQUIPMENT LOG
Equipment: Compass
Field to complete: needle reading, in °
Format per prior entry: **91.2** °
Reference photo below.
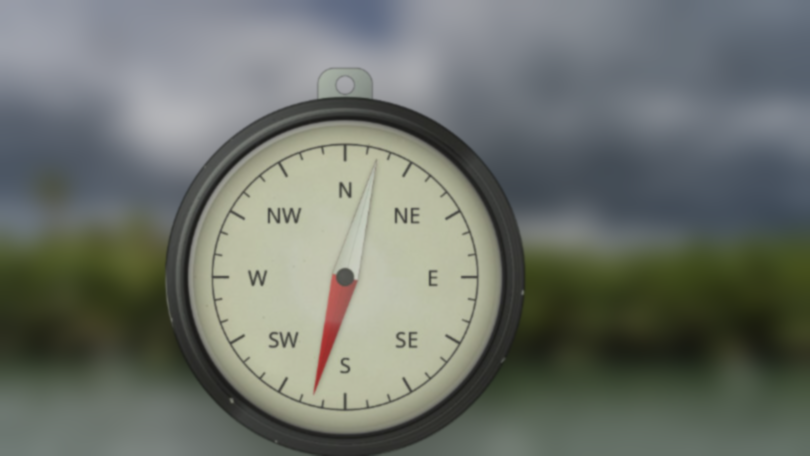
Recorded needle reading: **195** °
